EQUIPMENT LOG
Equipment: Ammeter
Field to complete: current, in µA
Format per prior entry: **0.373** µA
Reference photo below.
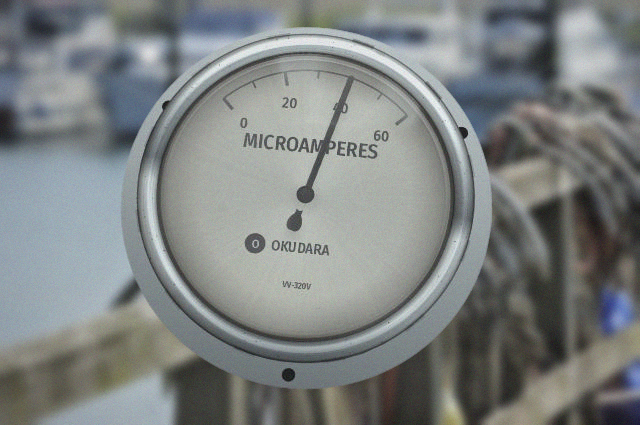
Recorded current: **40** µA
